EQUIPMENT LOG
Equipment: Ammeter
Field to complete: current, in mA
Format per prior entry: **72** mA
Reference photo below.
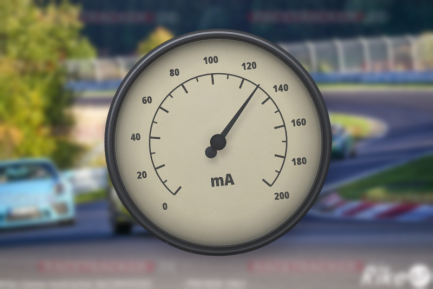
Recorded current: **130** mA
